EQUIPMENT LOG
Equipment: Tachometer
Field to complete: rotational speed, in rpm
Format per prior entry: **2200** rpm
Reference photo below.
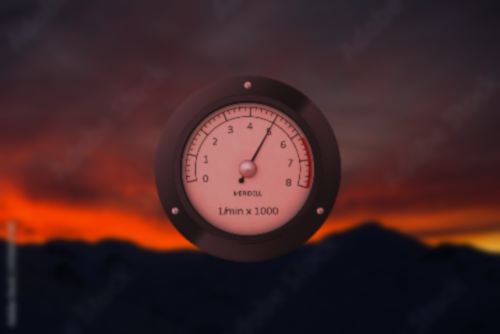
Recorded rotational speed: **5000** rpm
